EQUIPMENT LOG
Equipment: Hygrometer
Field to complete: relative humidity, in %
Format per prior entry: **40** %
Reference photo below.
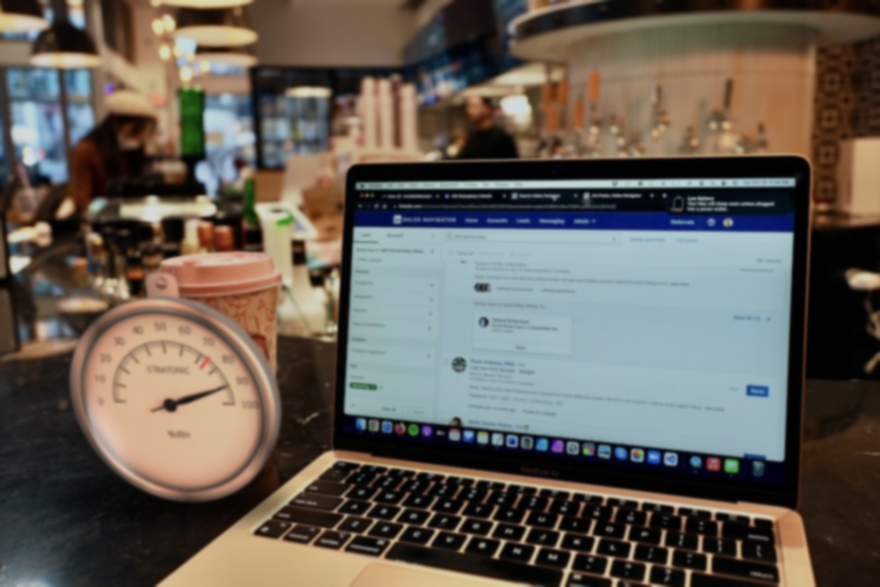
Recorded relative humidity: **90** %
